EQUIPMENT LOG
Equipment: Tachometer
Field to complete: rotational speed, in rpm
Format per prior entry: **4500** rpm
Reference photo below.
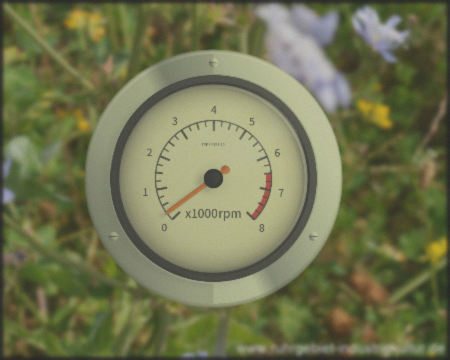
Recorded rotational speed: **250** rpm
